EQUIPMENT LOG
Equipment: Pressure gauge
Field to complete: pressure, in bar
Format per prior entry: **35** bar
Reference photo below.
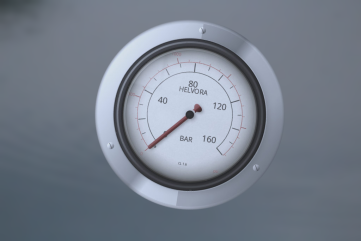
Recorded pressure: **0** bar
